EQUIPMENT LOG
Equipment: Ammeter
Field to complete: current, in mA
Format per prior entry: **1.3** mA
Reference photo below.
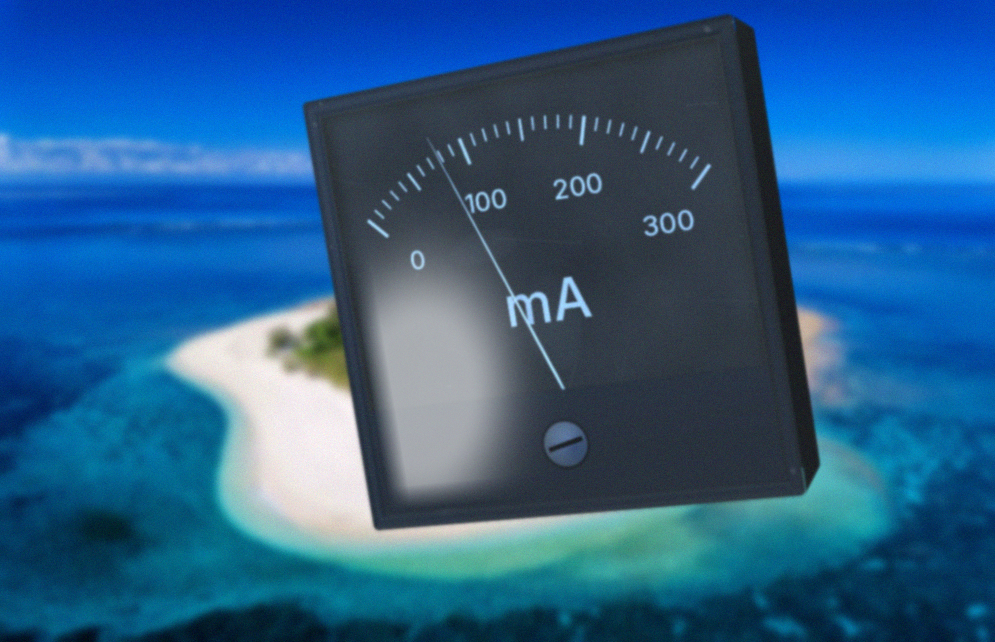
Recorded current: **80** mA
